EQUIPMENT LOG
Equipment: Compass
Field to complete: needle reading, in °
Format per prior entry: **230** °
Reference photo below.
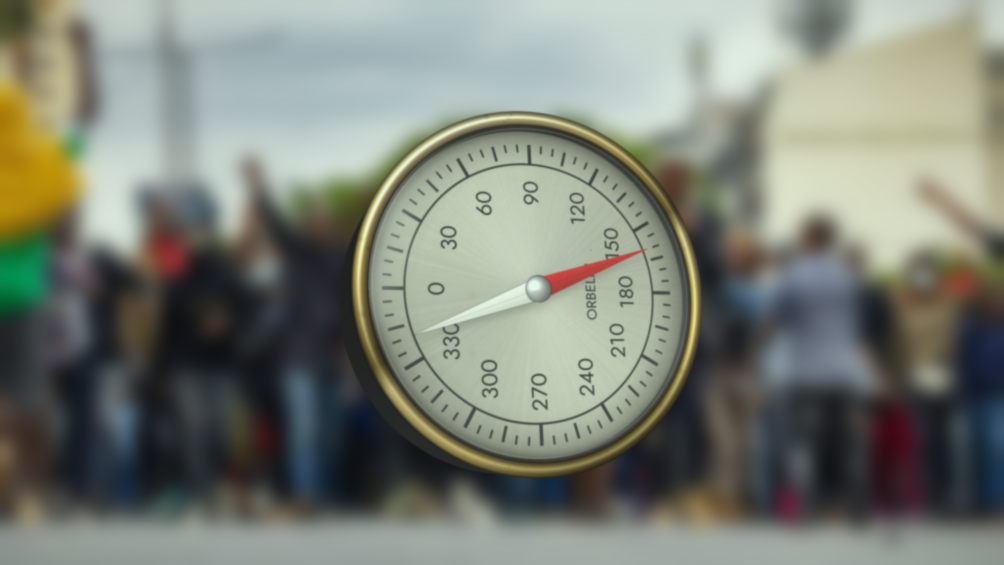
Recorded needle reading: **160** °
